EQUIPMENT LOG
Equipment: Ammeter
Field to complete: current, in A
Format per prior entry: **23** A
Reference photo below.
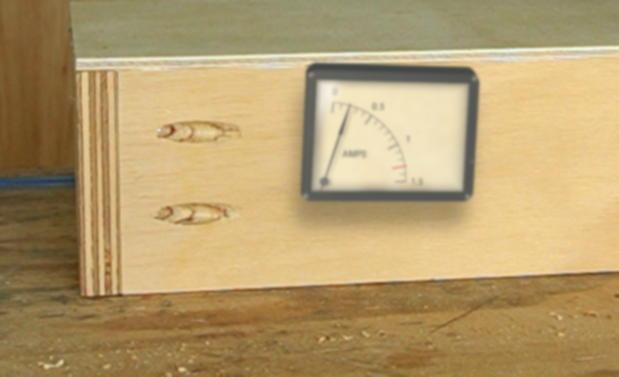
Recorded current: **0.2** A
